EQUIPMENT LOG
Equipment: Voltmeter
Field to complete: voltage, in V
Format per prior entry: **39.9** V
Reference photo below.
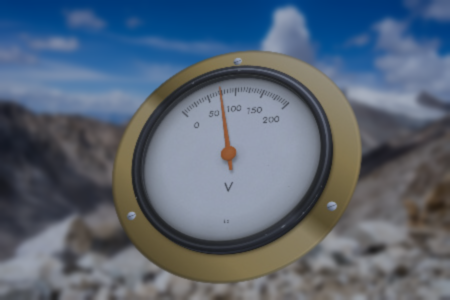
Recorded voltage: **75** V
